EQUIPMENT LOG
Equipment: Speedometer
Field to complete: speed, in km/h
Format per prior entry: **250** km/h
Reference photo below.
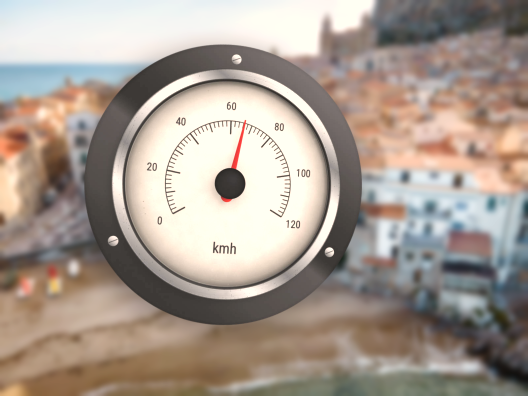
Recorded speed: **66** km/h
